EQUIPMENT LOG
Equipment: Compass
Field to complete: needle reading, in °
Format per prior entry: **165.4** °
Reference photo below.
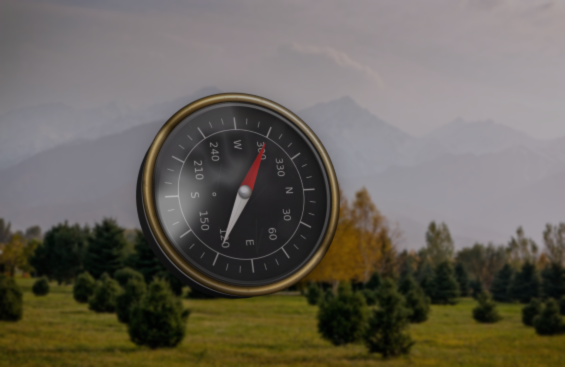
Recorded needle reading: **300** °
